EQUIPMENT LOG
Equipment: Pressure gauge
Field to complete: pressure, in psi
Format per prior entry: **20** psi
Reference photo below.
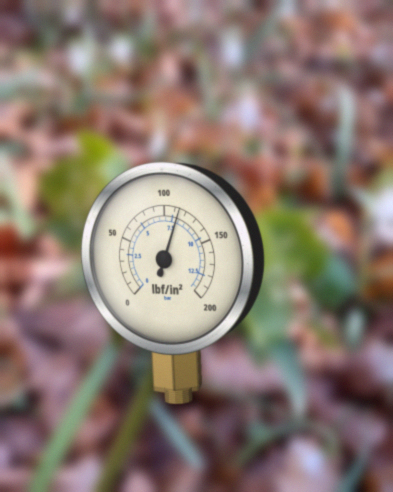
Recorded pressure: **115** psi
